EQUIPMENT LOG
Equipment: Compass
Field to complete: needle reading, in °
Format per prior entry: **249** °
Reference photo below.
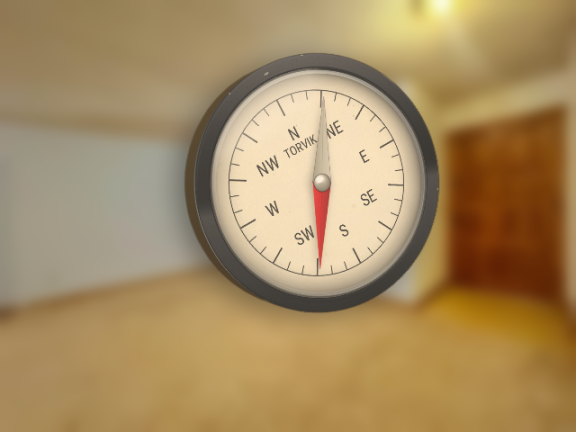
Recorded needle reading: **210** °
